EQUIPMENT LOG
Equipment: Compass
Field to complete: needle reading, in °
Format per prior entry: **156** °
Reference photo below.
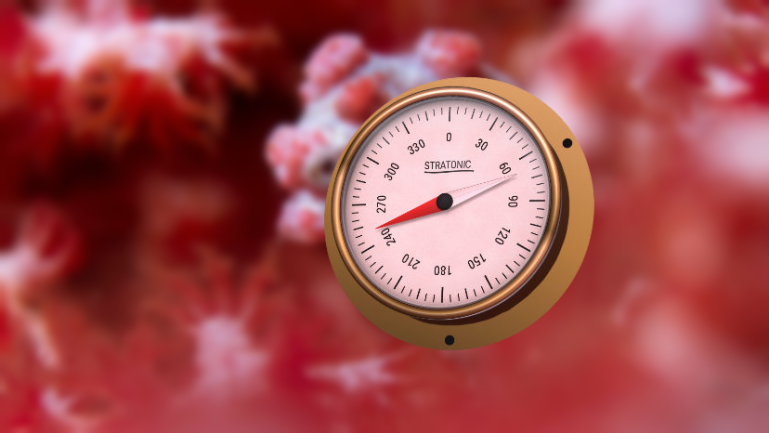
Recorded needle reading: **250** °
